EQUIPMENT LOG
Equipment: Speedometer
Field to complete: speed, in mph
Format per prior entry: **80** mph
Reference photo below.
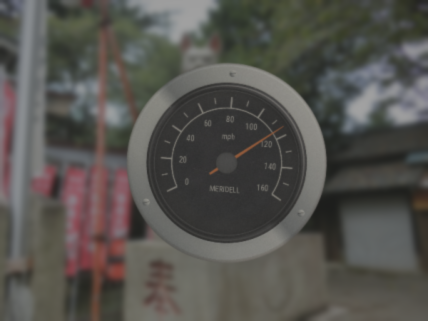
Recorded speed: **115** mph
